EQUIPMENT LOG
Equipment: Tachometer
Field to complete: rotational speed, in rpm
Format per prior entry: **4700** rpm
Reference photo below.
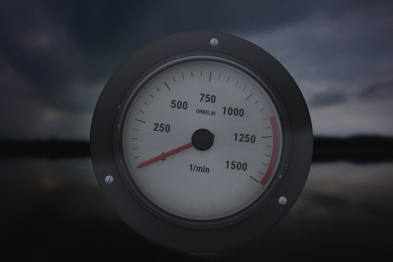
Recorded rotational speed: **0** rpm
